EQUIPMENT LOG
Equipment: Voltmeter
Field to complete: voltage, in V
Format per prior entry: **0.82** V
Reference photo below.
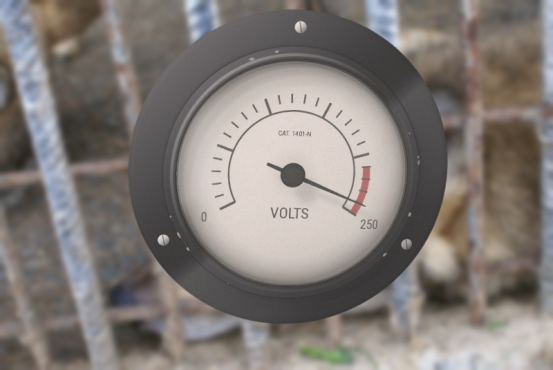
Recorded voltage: **240** V
